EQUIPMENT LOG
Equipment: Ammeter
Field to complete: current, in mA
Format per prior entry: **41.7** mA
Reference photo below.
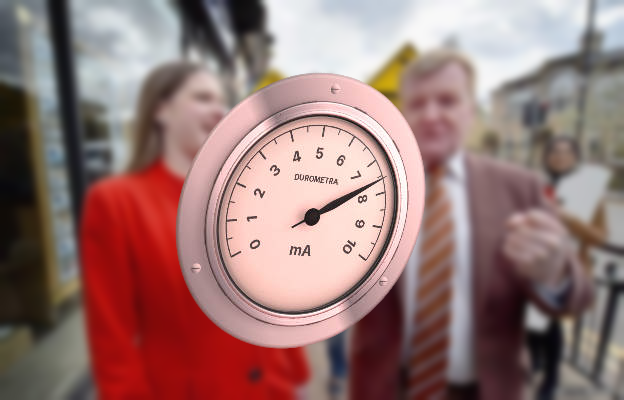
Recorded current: **7.5** mA
